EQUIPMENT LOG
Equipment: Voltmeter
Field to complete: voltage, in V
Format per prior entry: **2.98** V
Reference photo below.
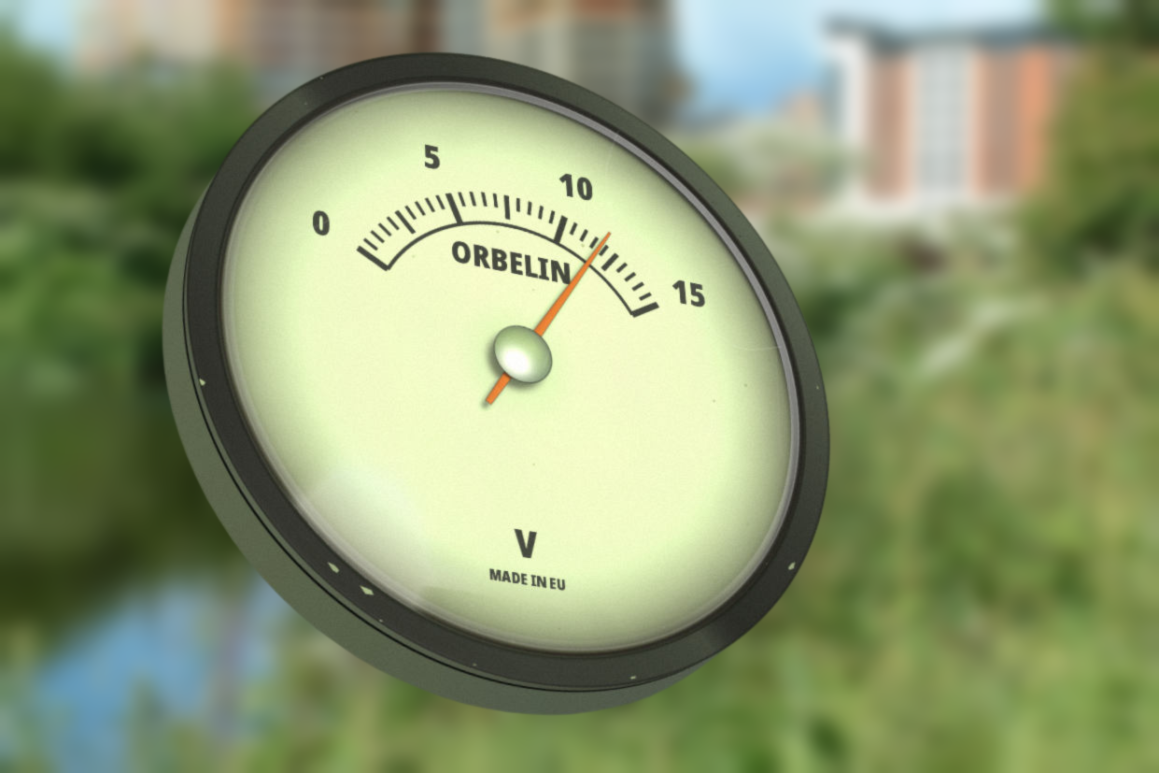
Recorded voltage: **11.75** V
